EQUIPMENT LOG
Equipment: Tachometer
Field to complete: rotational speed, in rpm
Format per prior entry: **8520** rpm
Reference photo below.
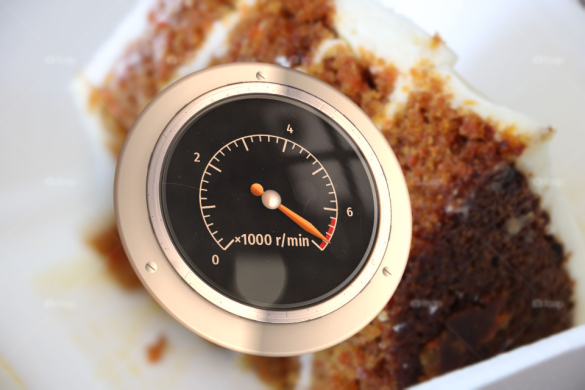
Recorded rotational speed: **6800** rpm
